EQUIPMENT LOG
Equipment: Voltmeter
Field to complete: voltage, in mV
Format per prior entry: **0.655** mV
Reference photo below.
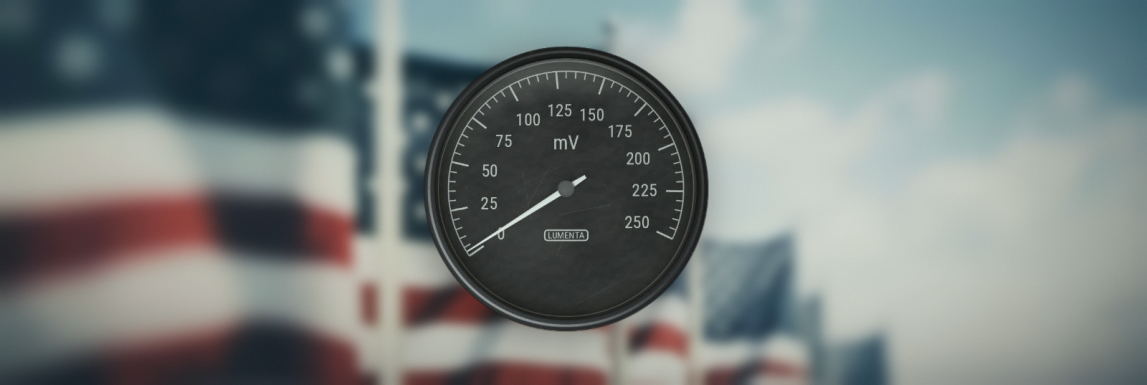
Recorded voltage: **2.5** mV
